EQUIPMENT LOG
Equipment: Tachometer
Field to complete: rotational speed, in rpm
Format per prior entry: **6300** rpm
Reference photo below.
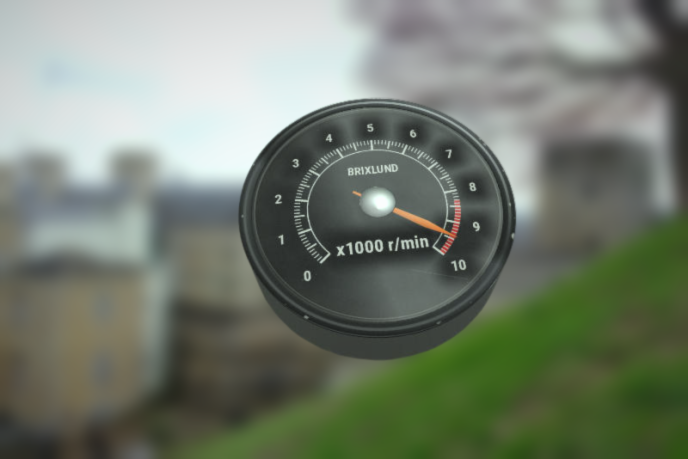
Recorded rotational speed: **9500** rpm
